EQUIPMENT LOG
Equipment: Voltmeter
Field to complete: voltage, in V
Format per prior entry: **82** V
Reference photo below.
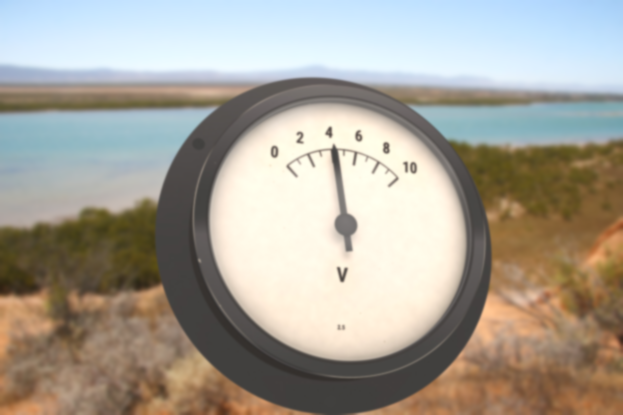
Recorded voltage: **4** V
